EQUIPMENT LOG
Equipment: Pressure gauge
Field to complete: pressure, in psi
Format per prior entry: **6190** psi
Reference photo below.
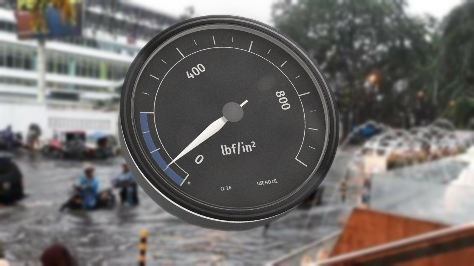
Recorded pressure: **50** psi
